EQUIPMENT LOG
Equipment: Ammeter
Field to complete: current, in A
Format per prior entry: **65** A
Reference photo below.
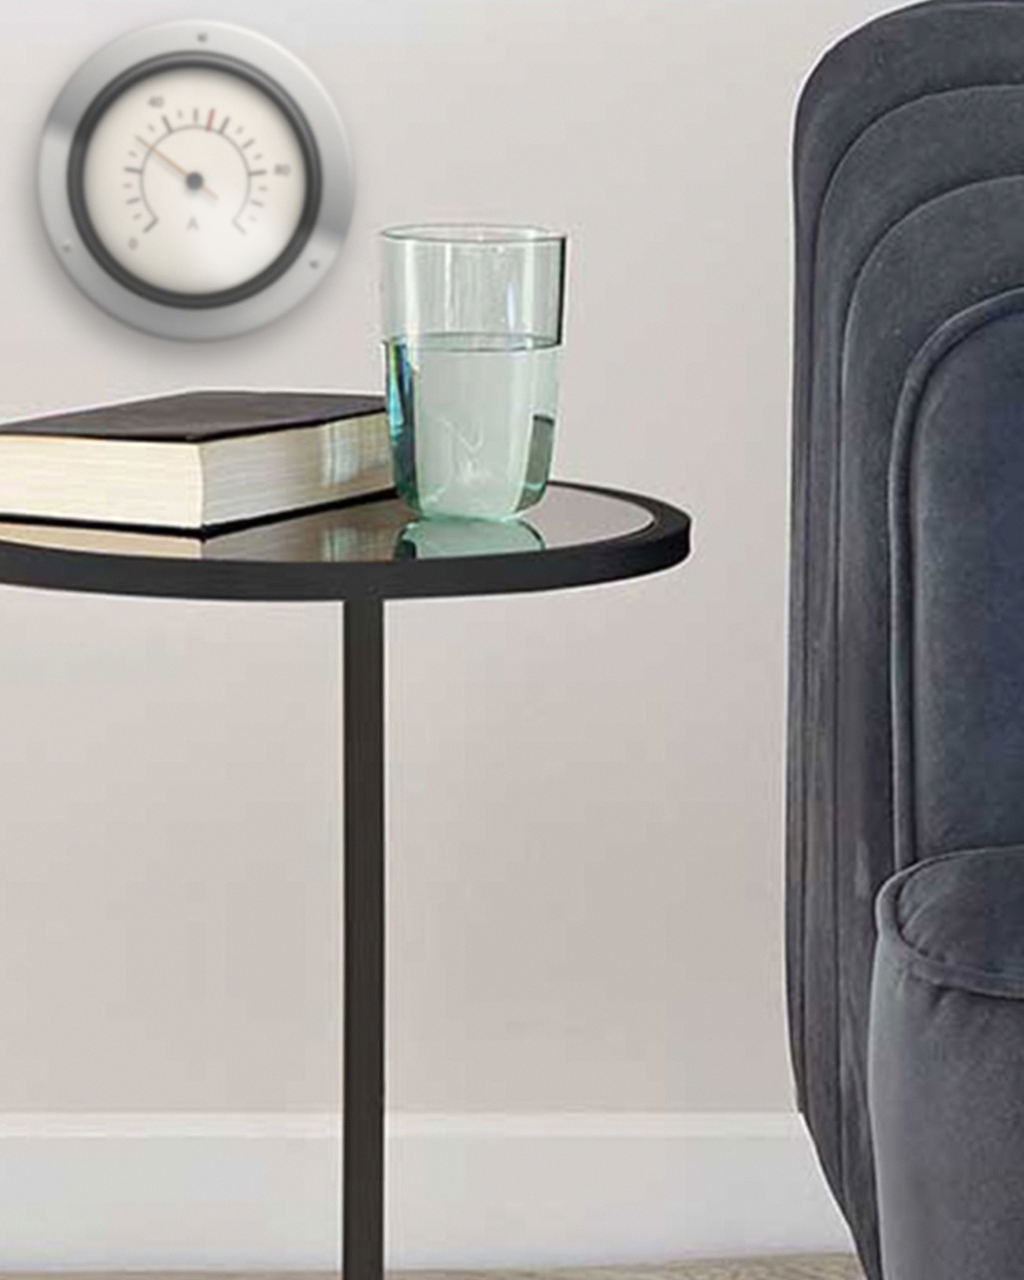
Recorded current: **30** A
